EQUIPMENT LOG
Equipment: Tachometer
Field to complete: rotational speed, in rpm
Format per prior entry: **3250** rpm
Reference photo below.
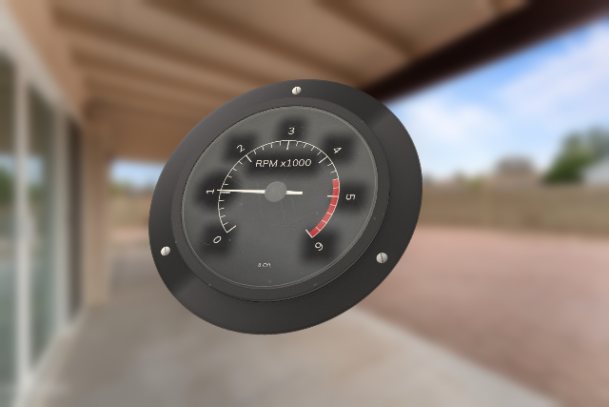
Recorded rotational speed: **1000** rpm
